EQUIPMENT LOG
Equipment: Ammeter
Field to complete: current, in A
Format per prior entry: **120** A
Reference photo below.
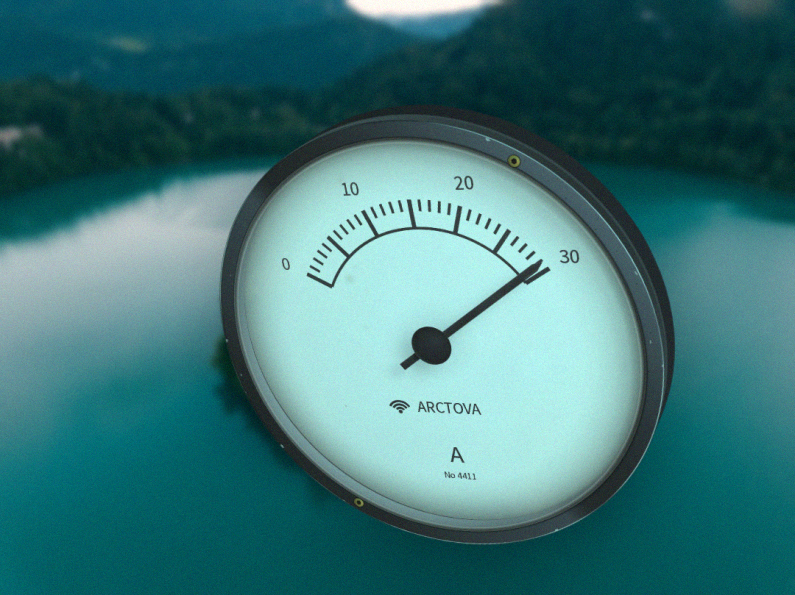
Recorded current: **29** A
